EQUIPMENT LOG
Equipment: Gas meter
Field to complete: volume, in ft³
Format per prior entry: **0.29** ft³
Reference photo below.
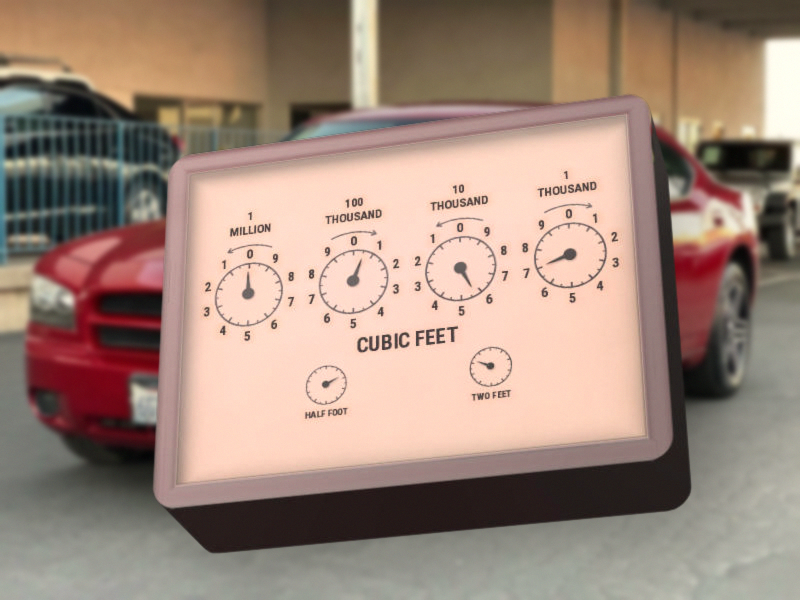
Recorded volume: **5700** ft³
